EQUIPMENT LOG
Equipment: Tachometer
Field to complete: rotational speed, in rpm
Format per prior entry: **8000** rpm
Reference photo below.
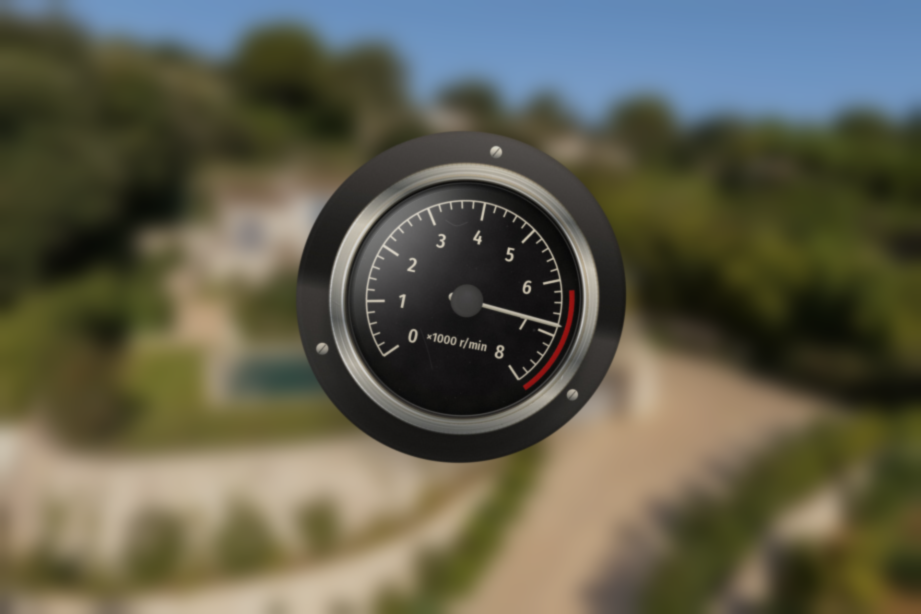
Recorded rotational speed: **6800** rpm
